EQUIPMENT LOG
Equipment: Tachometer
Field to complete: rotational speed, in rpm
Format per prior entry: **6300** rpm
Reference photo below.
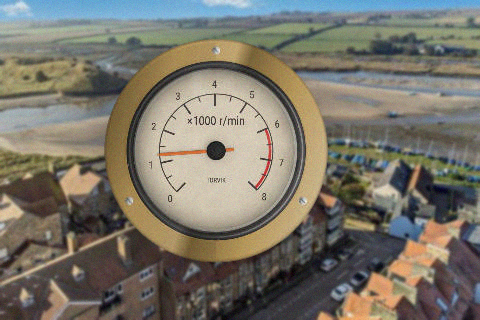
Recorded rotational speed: **1250** rpm
